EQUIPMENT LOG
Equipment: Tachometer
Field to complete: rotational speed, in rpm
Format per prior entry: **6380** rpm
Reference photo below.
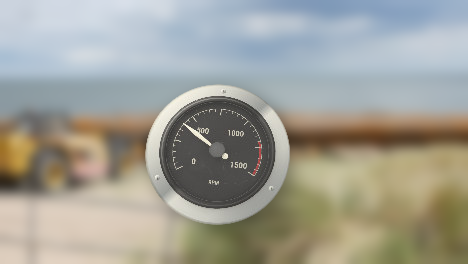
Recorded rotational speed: **400** rpm
